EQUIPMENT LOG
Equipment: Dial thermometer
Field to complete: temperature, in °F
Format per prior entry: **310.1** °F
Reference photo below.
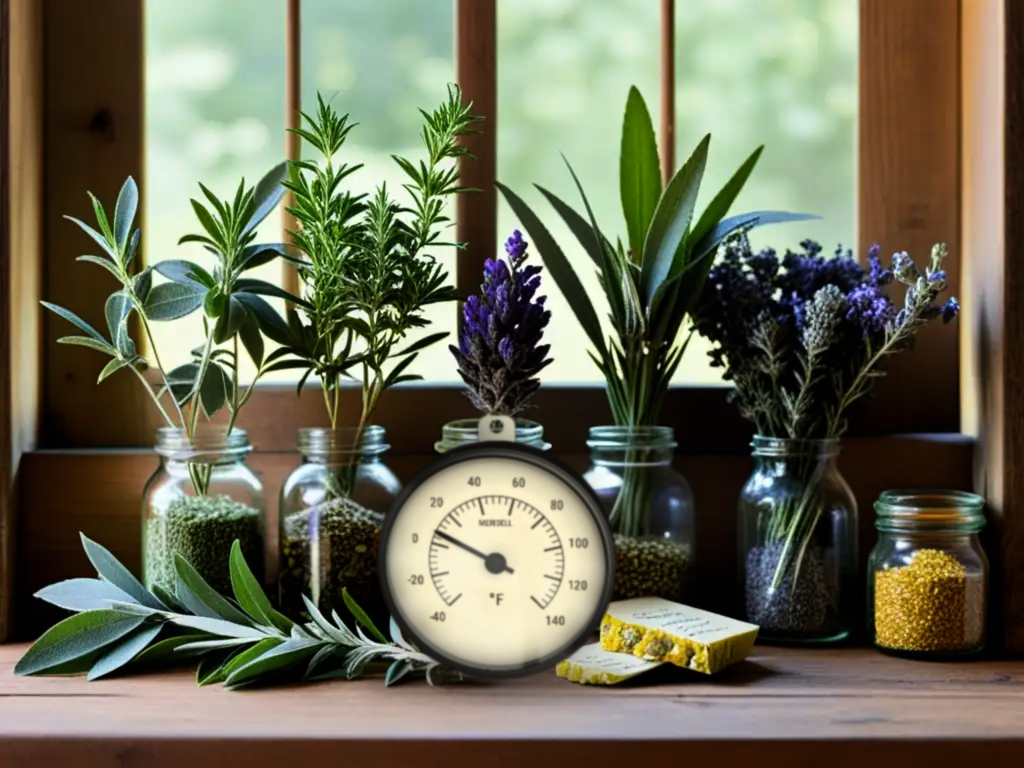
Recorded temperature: **8** °F
